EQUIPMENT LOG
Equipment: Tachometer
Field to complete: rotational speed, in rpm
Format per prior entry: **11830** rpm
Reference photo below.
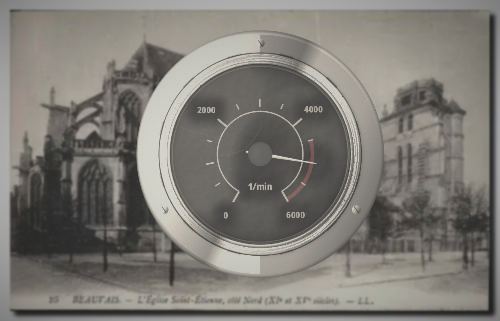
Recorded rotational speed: **5000** rpm
